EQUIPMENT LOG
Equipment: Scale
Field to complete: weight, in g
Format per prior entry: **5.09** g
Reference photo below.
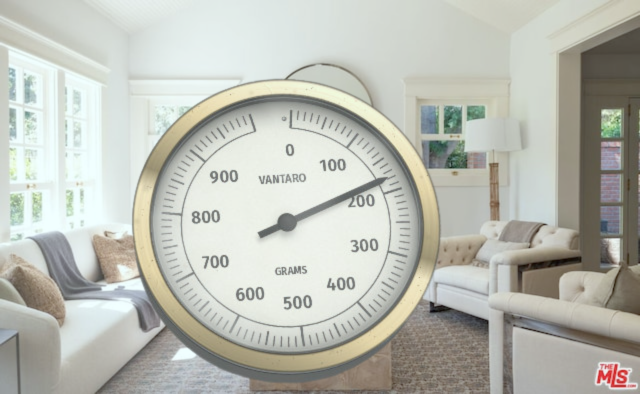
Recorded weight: **180** g
